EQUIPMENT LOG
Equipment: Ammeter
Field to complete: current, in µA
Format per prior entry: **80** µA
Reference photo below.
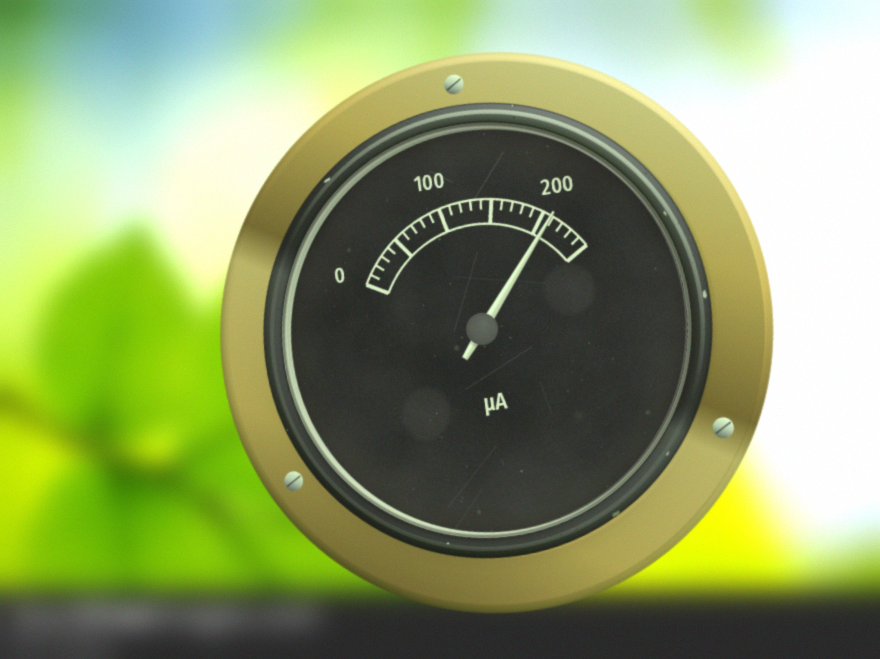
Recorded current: **210** µA
